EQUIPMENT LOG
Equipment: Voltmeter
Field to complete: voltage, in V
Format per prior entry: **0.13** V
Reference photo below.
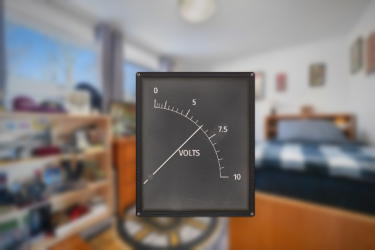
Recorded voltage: **6.5** V
